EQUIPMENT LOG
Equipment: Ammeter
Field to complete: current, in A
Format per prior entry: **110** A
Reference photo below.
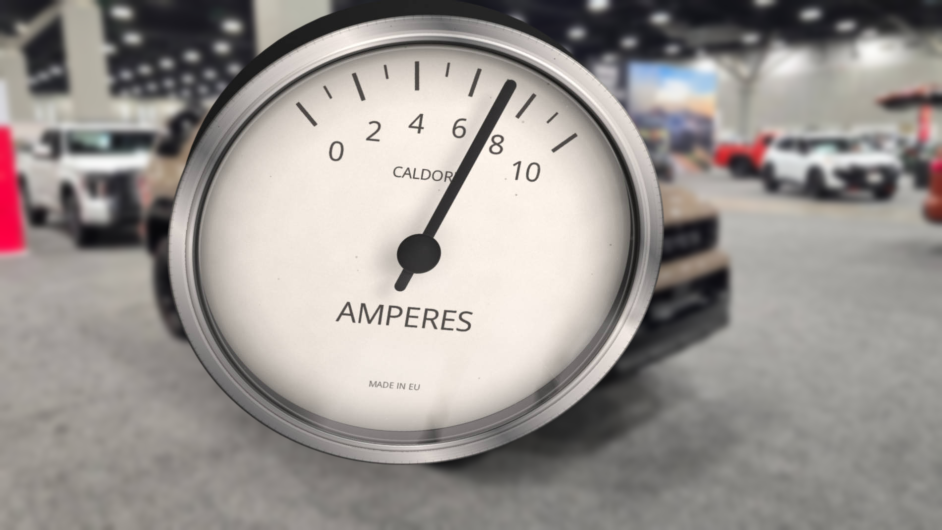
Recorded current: **7** A
